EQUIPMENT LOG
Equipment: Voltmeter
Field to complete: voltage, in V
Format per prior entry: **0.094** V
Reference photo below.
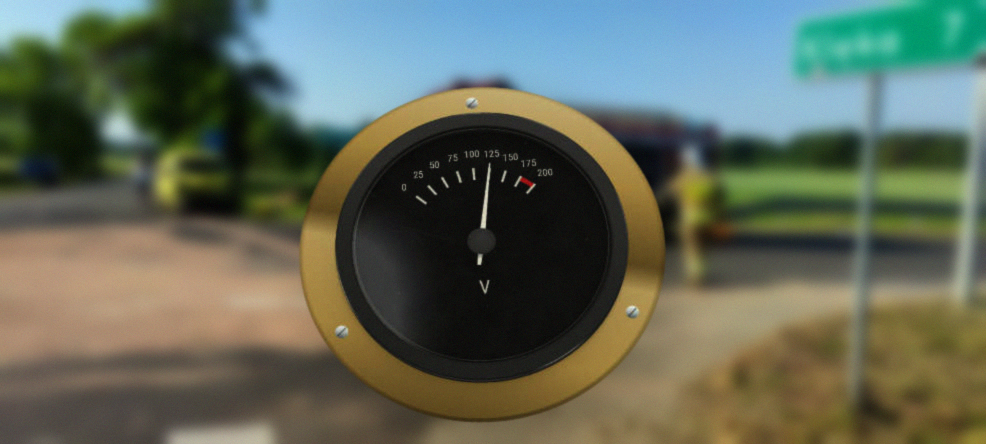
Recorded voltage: **125** V
